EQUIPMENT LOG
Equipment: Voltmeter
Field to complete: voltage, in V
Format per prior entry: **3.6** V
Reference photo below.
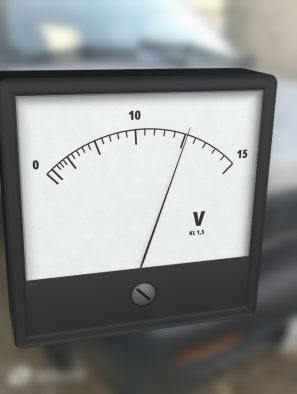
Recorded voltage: **12.5** V
